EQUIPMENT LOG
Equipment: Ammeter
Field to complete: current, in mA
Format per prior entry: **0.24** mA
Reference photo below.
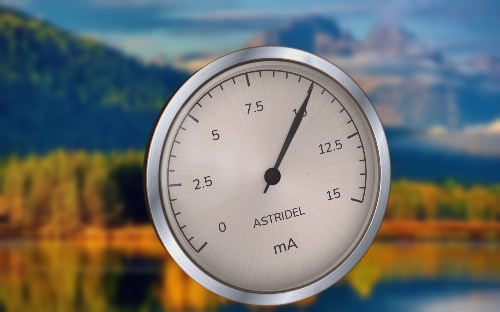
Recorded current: **10** mA
